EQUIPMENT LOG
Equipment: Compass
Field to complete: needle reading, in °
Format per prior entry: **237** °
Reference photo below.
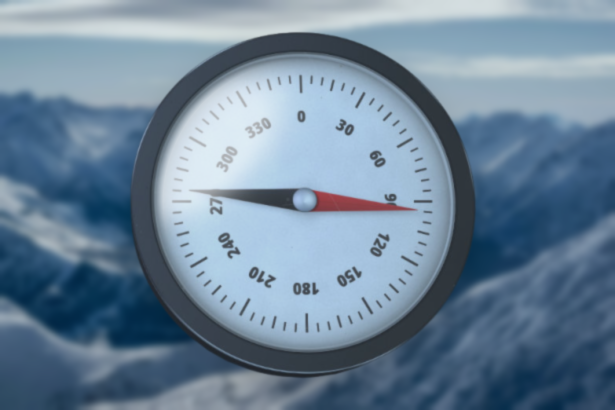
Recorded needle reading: **95** °
